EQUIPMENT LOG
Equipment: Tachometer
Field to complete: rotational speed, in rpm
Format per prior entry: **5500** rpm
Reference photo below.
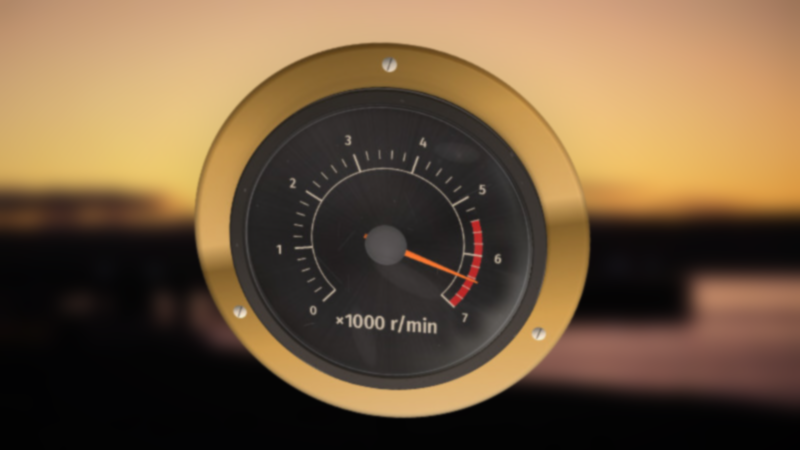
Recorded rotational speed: **6400** rpm
